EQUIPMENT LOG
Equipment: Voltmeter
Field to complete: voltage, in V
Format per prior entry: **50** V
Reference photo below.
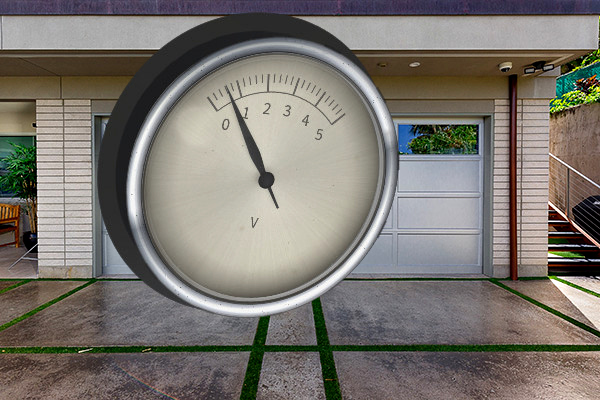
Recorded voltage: **0.6** V
